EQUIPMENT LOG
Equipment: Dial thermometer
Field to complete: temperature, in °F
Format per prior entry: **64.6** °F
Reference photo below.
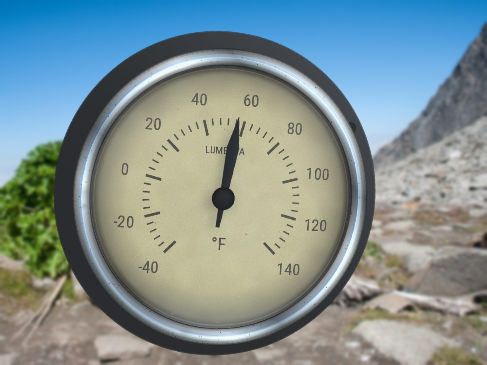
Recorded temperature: **56** °F
